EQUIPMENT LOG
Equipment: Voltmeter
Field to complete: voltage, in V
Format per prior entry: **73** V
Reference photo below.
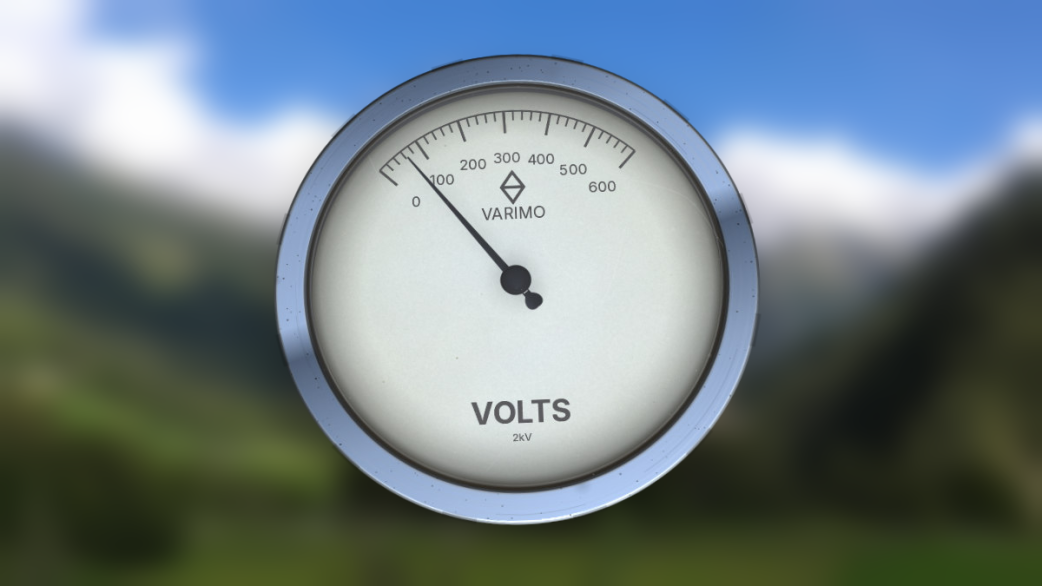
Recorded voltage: **60** V
